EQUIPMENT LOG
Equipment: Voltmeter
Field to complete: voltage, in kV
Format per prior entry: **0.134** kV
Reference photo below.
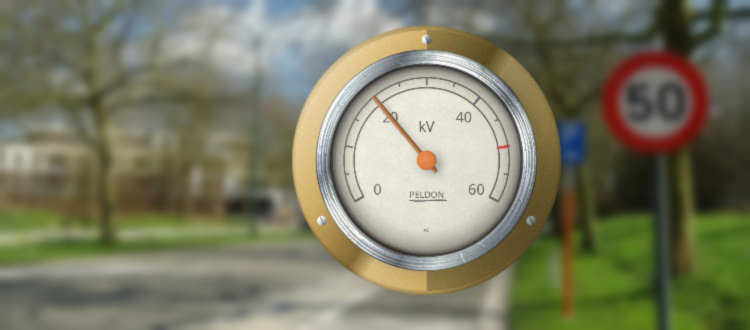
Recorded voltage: **20** kV
